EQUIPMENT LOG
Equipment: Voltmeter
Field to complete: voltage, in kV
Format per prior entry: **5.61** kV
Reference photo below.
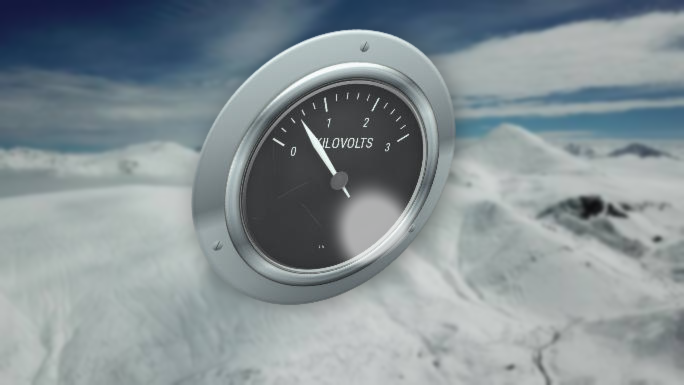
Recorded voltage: **0.5** kV
